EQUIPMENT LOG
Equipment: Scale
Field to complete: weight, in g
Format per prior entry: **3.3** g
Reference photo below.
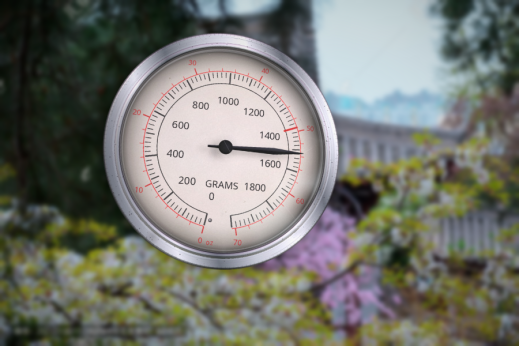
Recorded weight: **1520** g
